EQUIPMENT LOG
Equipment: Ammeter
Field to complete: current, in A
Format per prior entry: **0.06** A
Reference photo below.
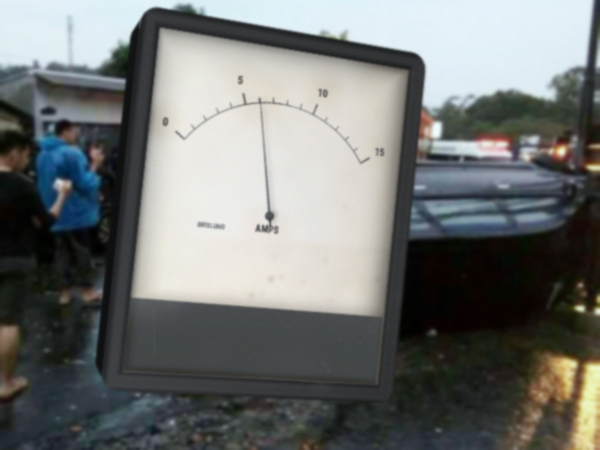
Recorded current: **6** A
